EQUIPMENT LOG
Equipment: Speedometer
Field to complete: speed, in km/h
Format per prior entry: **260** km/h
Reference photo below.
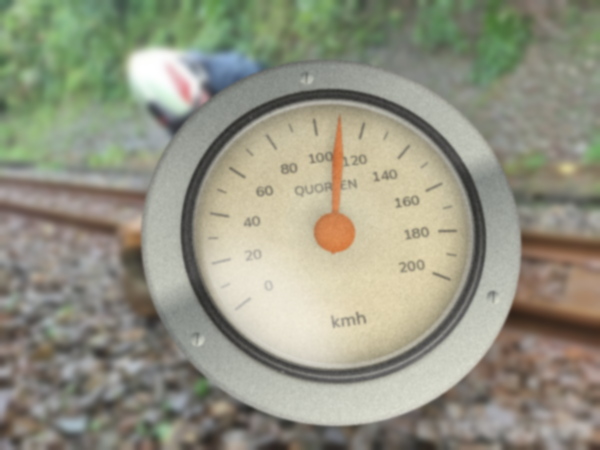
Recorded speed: **110** km/h
